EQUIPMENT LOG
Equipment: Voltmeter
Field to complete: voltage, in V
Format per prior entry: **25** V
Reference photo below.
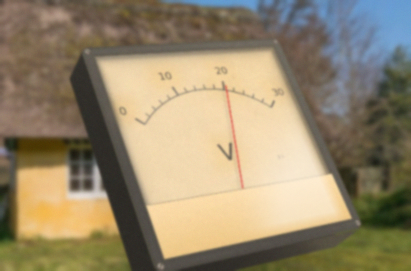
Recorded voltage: **20** V
